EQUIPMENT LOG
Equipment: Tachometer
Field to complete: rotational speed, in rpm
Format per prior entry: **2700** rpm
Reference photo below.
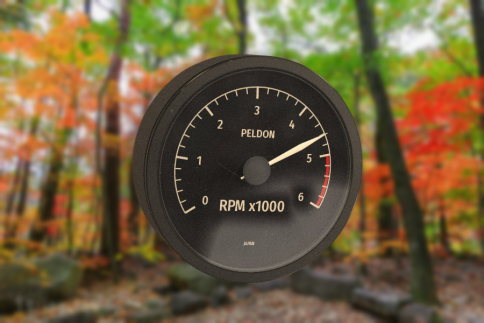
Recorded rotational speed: **4600** rpm
